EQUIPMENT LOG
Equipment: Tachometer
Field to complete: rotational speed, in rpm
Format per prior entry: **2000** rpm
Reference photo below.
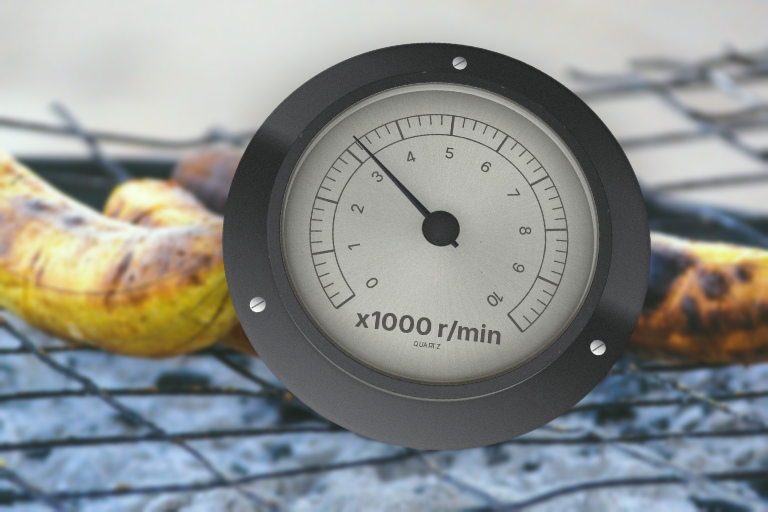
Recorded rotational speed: **3200** rpm
